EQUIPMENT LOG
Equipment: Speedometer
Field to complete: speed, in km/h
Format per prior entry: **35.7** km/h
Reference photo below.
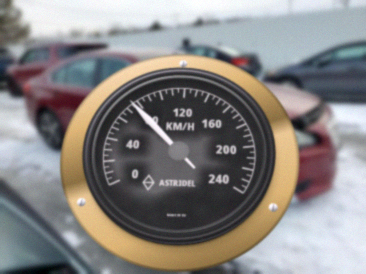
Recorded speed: **75** km/h
